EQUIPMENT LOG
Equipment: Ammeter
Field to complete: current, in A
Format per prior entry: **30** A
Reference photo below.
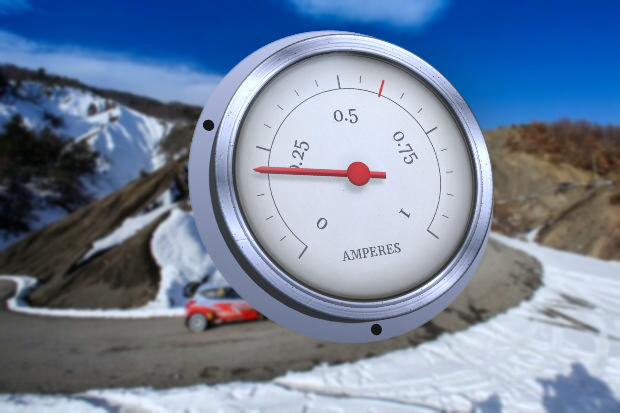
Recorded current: **0.2** A
